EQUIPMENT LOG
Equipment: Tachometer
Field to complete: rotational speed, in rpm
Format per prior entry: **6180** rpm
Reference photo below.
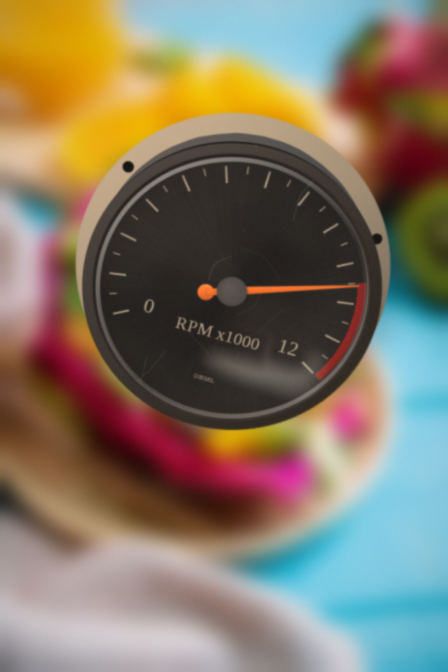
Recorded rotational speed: **9500** rpm
